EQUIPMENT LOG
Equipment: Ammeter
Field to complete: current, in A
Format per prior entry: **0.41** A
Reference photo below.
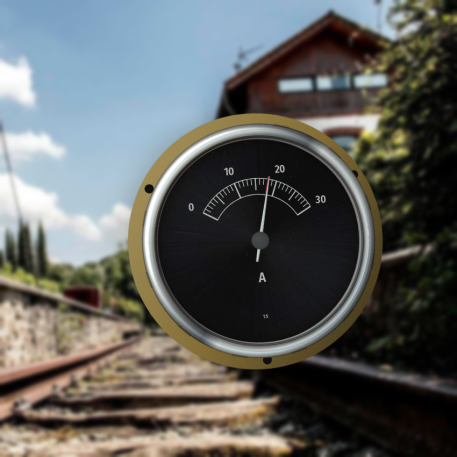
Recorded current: **18** A
